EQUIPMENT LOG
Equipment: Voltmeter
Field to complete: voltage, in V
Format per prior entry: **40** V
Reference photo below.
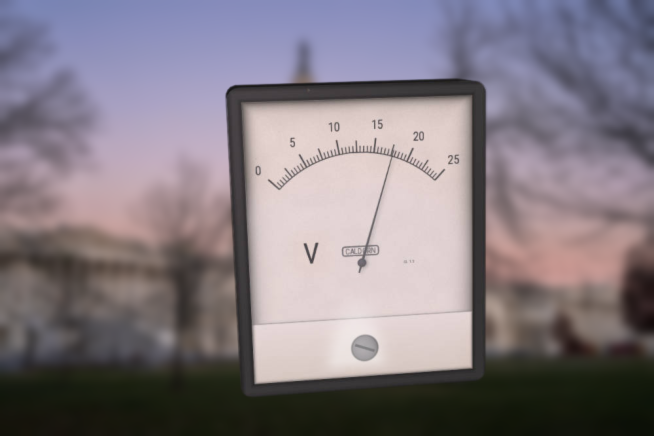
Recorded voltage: **17.5** V
